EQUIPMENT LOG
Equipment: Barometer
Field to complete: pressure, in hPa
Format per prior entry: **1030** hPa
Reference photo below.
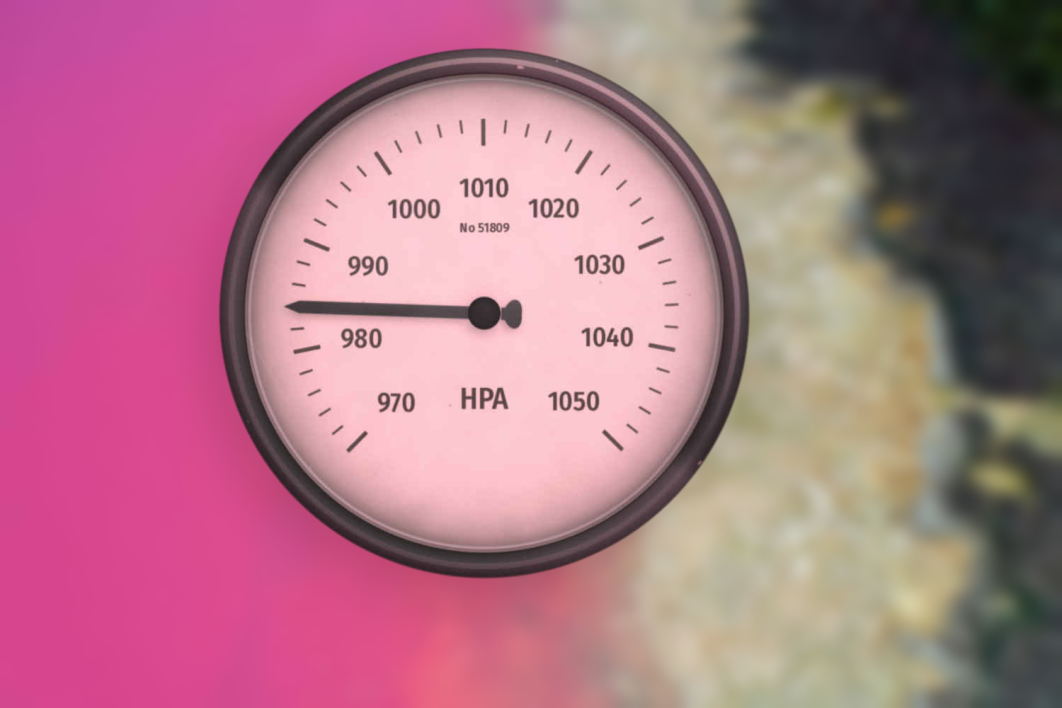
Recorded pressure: **984** hPa
